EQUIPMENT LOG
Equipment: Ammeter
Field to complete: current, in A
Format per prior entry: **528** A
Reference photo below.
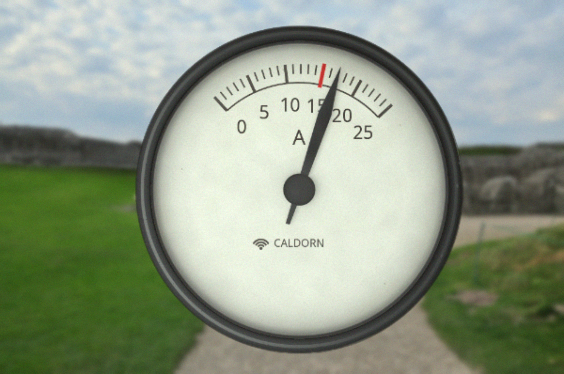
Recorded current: **17** A
